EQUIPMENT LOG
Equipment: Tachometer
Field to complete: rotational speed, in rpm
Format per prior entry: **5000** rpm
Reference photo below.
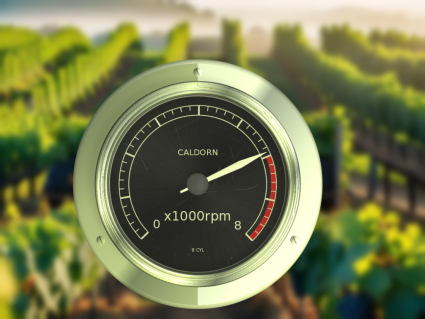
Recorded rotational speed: **5900** rpm
